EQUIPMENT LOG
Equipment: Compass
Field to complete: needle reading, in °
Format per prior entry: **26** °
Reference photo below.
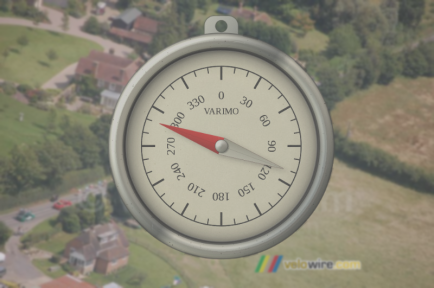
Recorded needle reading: **290** °
